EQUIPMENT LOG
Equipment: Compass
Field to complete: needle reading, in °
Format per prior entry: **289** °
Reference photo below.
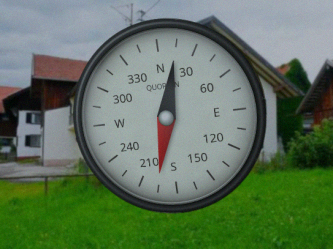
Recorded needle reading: **195** °
